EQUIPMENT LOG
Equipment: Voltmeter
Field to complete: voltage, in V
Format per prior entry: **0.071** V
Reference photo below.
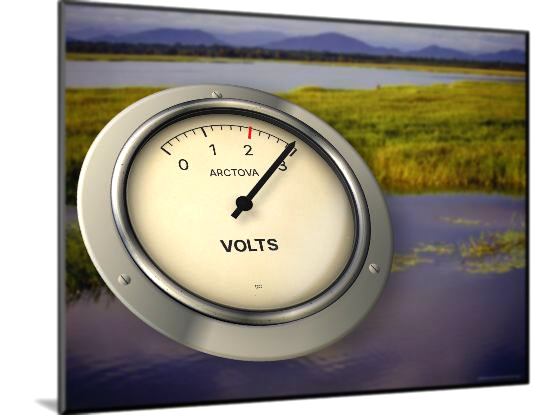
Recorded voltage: **2.9** V
